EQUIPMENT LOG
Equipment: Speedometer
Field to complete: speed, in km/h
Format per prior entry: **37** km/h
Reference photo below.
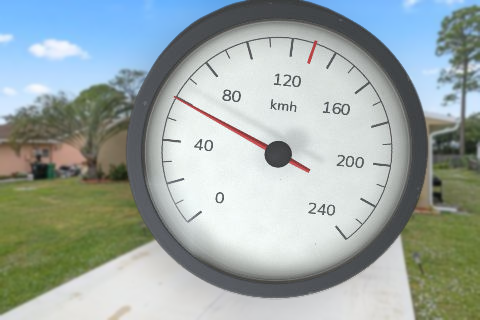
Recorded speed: **60** km/h
